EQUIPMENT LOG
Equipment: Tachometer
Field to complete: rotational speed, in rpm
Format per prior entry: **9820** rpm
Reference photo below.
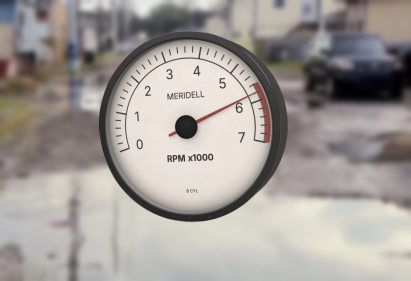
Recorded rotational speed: **5800** rpm
